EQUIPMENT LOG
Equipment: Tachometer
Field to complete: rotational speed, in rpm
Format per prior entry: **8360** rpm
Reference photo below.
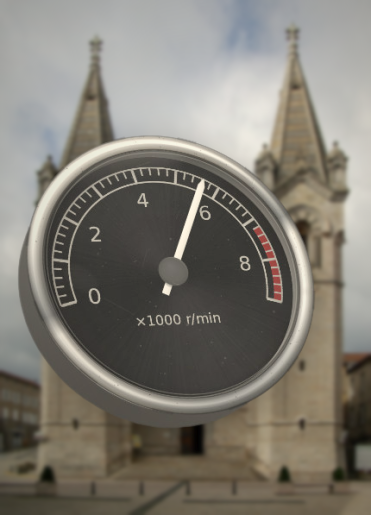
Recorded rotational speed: **5600** rpm
